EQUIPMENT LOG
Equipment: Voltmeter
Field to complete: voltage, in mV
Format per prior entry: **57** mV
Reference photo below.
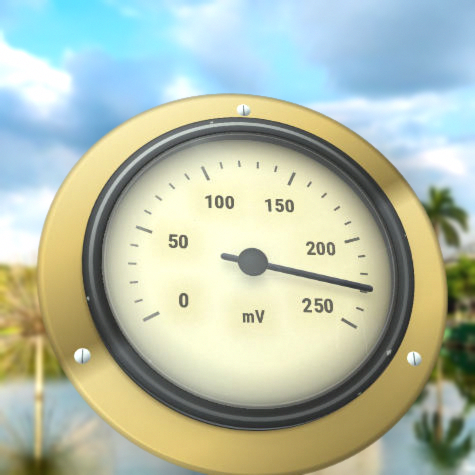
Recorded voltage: **230** mV
